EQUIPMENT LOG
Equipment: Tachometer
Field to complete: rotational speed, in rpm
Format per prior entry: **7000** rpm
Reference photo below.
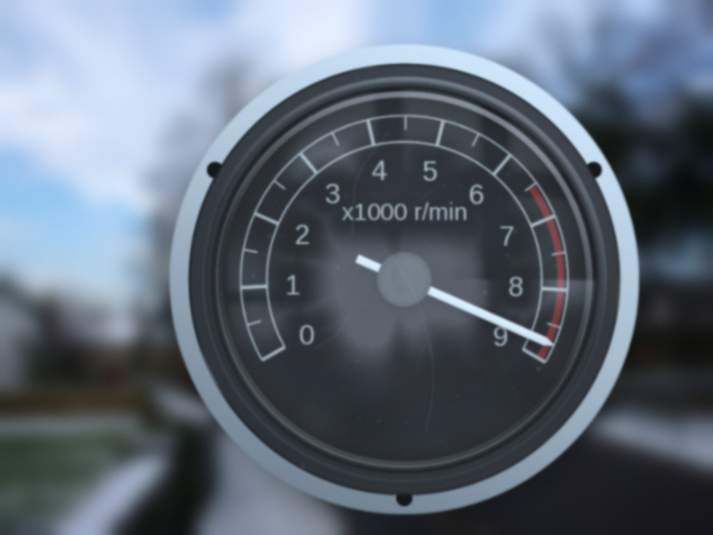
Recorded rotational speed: **8750** rpm
